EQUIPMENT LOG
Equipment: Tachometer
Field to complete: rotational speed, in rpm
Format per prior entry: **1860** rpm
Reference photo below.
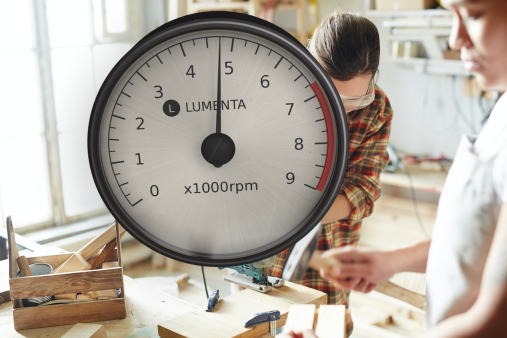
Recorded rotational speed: **4750** rpm
